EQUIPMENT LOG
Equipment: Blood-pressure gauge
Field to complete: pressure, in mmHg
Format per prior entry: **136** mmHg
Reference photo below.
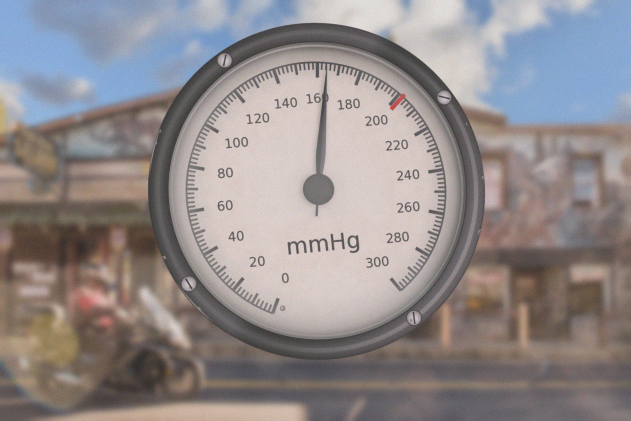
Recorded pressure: **164** mmHg
